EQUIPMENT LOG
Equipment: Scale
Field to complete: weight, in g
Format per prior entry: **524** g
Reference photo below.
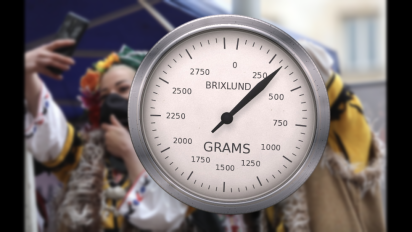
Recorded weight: **325** g
